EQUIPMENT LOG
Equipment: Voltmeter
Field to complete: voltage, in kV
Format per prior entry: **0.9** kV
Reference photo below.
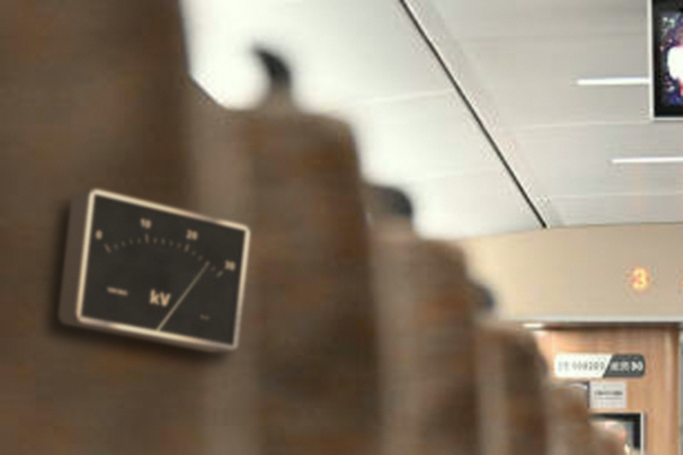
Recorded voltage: **26** kV
